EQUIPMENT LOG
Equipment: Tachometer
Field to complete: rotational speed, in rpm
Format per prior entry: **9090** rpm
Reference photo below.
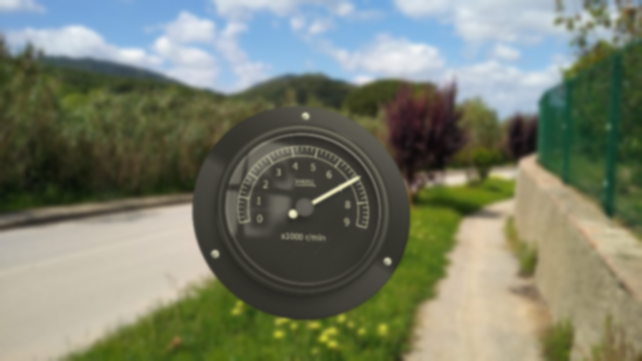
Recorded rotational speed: **7000** rpm
